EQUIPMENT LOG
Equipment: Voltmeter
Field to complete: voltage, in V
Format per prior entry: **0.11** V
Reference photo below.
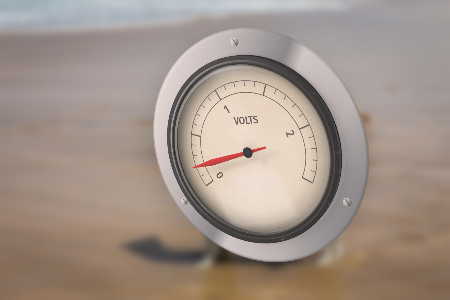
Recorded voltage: **0.2** V
